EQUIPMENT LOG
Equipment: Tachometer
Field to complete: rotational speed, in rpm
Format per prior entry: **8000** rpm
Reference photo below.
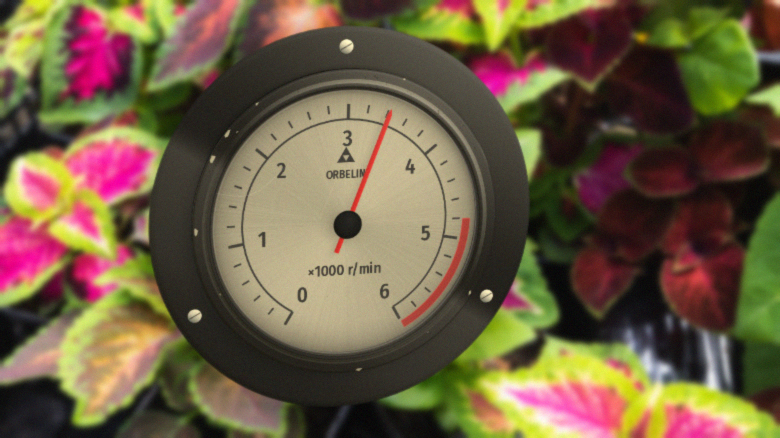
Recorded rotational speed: **3400** rpm
